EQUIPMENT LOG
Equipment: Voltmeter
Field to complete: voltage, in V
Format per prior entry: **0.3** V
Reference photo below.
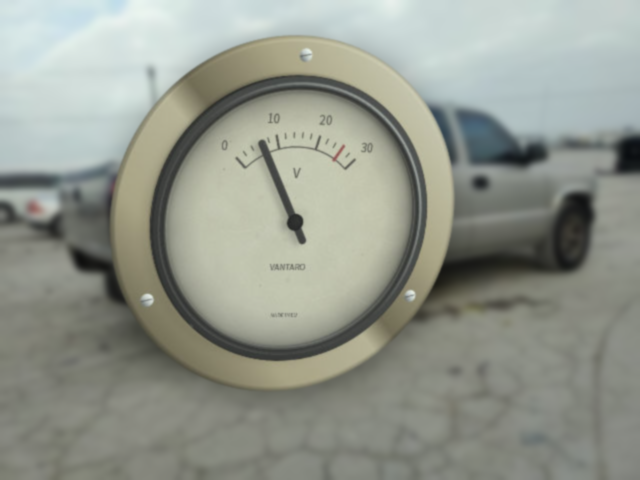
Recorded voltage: **6** V
